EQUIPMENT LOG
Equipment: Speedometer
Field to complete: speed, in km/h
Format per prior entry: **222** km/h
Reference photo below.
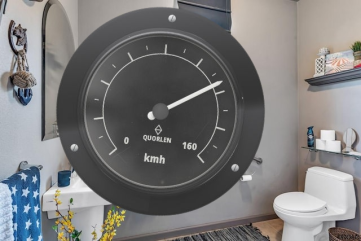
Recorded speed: **115** km/h
